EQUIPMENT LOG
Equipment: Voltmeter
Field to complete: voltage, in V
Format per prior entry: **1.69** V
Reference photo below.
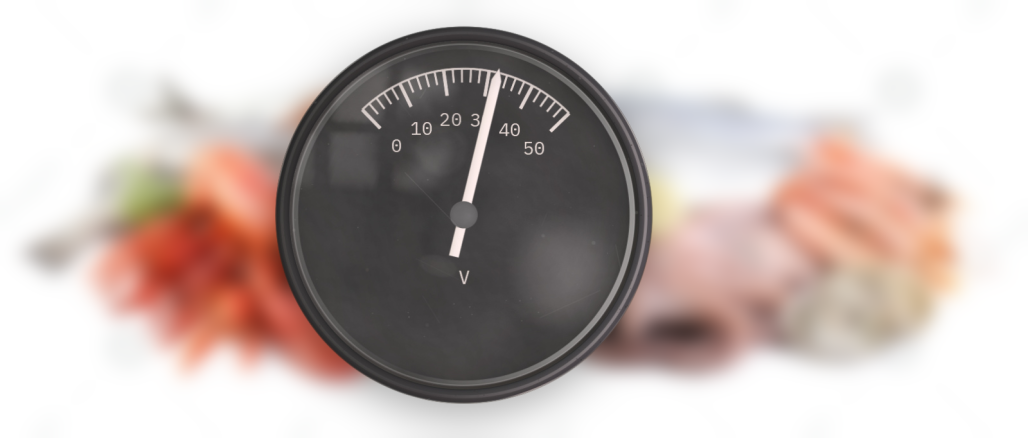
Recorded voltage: **32** V
